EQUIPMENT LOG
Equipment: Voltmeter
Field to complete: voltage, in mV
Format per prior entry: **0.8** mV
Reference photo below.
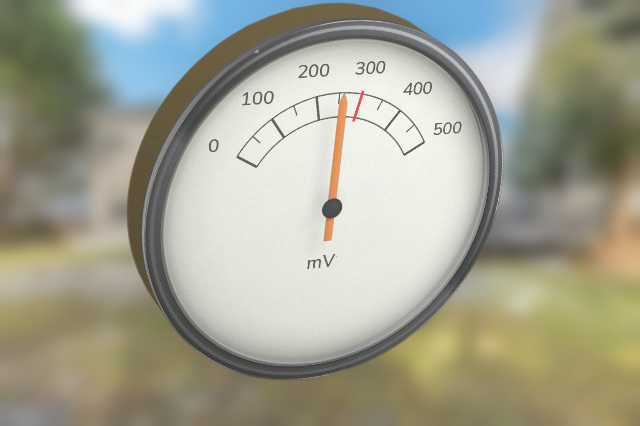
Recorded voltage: **250** mV
